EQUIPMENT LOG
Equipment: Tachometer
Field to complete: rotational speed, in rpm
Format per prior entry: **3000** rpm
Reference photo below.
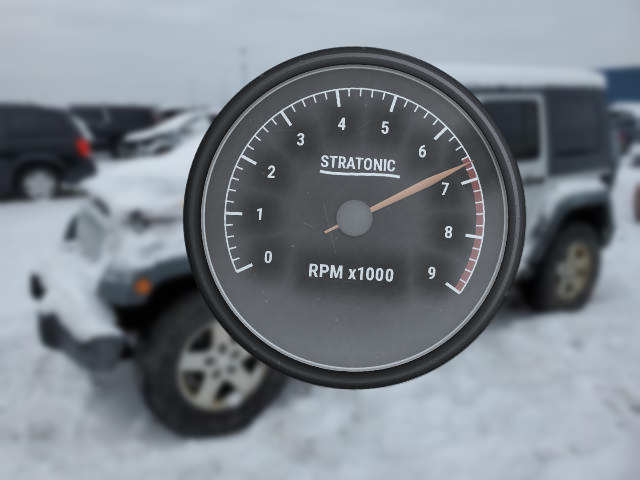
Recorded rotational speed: **6700** rpm
